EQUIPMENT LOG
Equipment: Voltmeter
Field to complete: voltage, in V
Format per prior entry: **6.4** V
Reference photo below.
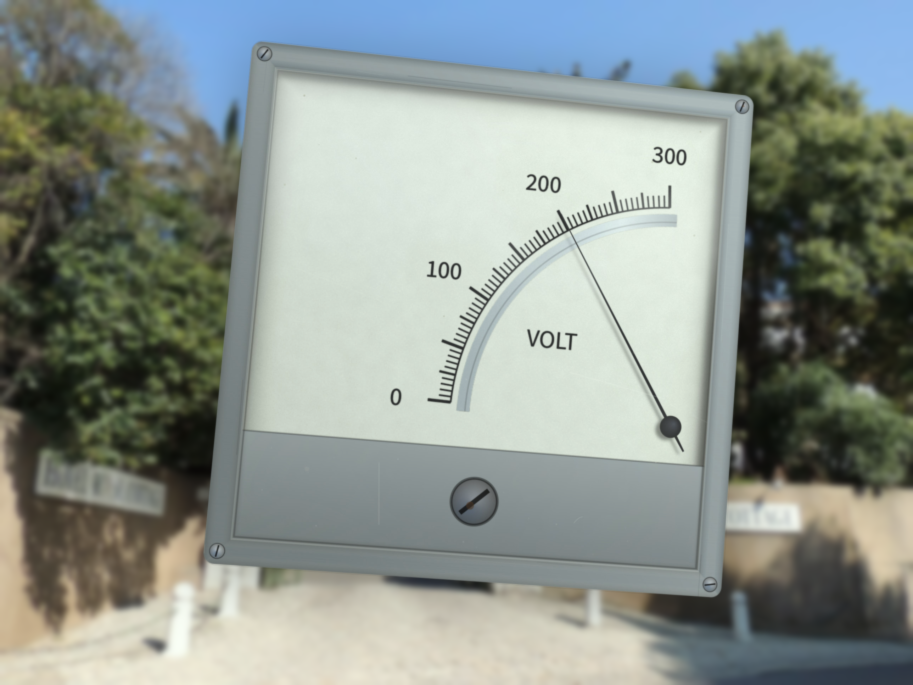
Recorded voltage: **200** V
